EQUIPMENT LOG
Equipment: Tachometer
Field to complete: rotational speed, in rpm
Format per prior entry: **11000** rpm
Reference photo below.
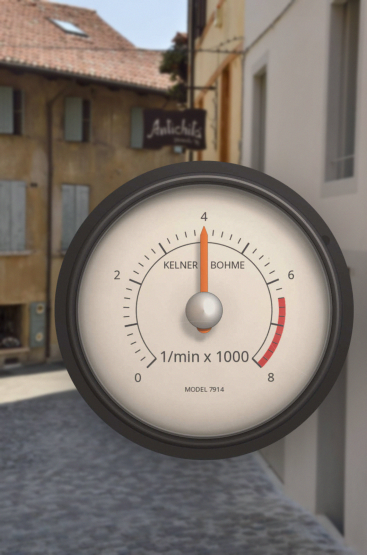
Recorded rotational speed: **4000** rpm
